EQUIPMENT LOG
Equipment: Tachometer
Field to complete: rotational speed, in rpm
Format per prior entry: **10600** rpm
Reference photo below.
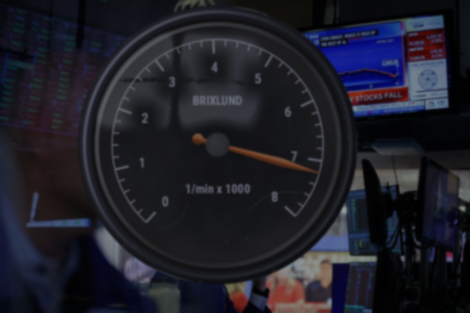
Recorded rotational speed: **7200** rpm
